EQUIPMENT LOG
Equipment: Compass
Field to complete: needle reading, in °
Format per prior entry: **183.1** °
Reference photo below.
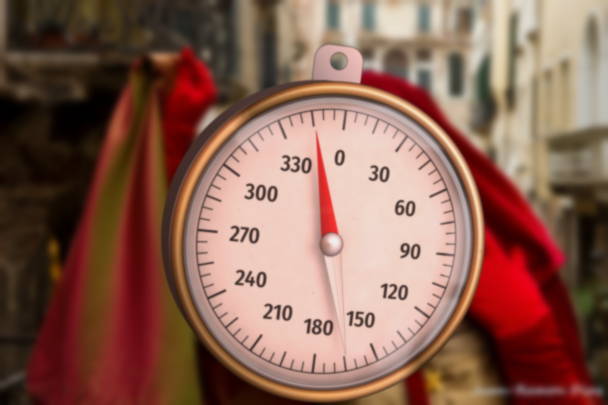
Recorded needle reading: **345** °
